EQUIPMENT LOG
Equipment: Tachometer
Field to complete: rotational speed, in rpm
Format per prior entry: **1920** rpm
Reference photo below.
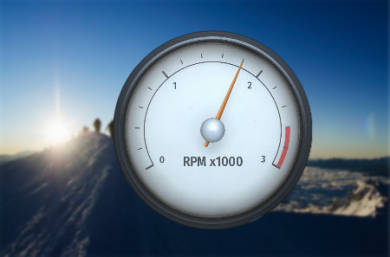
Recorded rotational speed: **1800** rpm
